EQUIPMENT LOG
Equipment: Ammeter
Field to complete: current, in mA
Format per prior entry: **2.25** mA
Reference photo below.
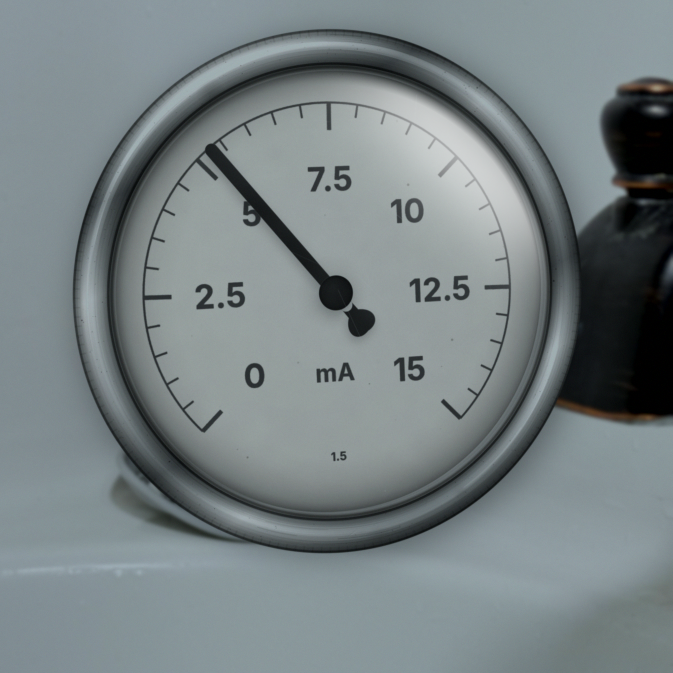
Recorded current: **5.25** mA
